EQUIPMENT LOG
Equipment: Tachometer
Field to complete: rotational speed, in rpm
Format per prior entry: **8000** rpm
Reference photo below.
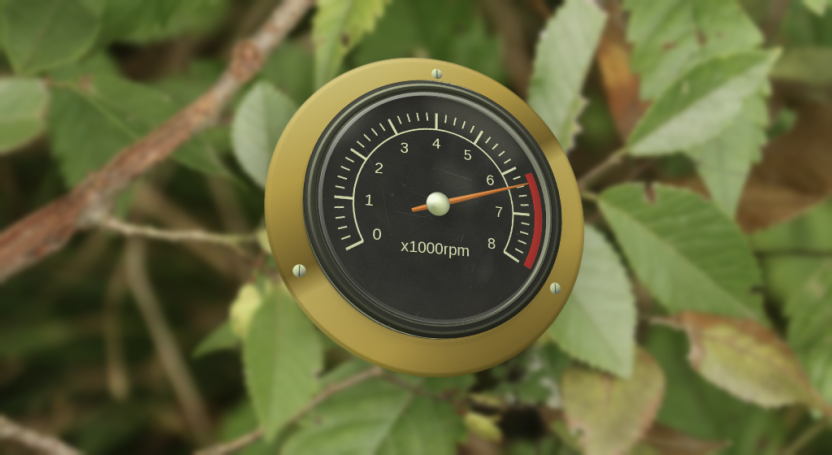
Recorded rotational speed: **6400** rpm
